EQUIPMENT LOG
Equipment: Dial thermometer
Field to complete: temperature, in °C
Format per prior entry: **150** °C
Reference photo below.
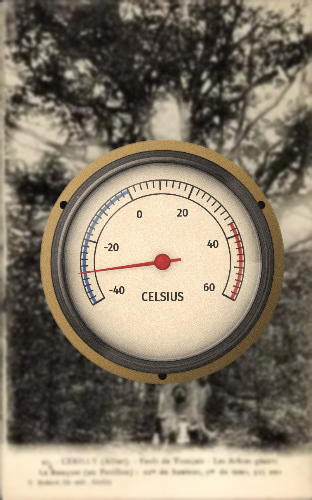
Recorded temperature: **-30** °C
